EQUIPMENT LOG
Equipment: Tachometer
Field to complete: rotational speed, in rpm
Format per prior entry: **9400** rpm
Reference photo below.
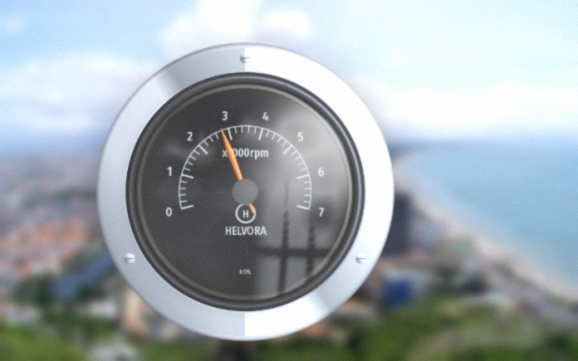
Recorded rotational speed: **2800** rpm
